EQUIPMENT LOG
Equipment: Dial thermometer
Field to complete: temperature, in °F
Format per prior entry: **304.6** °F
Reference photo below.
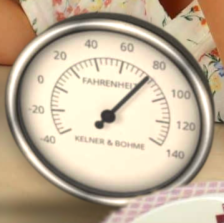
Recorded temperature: **80** °F
